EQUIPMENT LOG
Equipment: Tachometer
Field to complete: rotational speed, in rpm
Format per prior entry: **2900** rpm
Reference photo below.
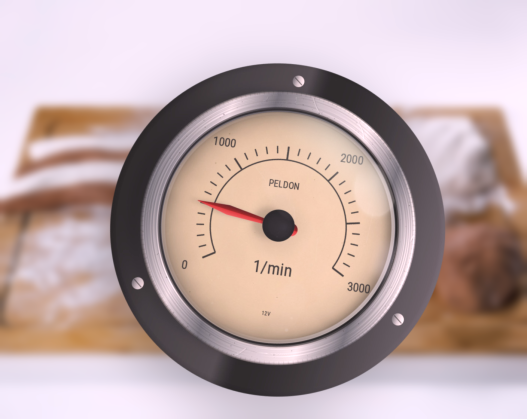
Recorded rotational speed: **500** rpm
